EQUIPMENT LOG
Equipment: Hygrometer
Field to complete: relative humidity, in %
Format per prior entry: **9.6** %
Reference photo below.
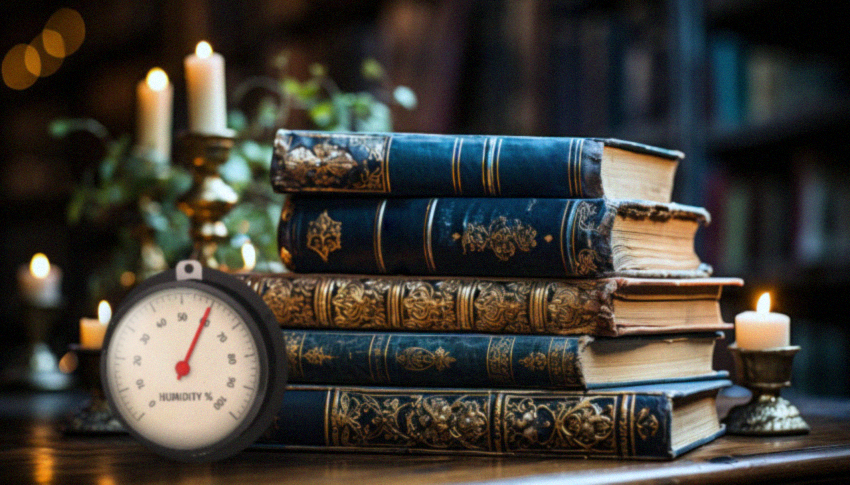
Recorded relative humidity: **60** %
